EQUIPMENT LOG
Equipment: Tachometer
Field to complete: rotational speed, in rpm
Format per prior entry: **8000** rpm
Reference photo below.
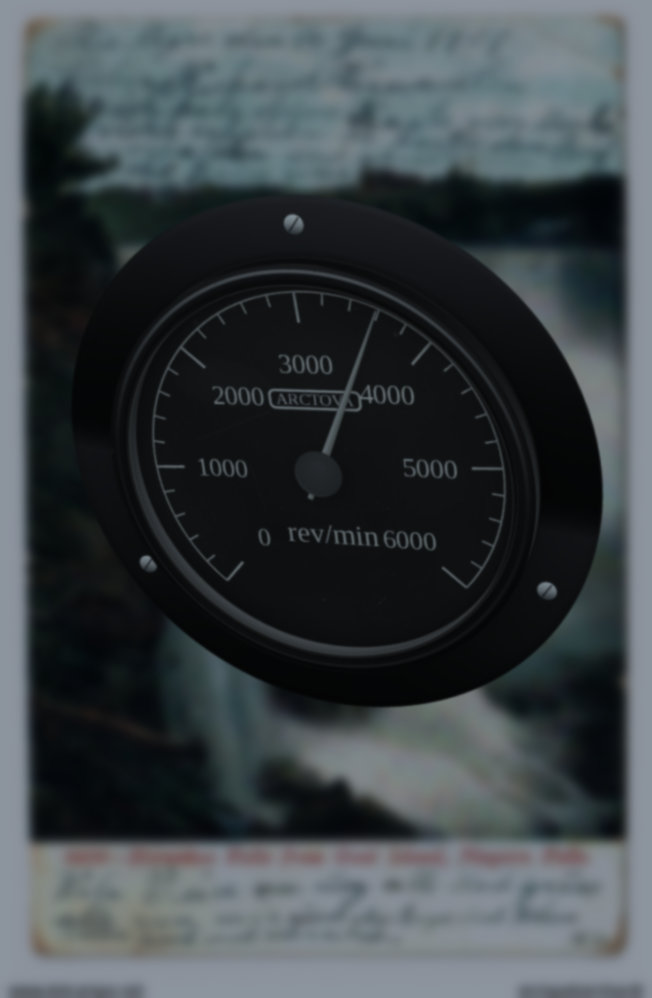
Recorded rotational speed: **3600** rpm
